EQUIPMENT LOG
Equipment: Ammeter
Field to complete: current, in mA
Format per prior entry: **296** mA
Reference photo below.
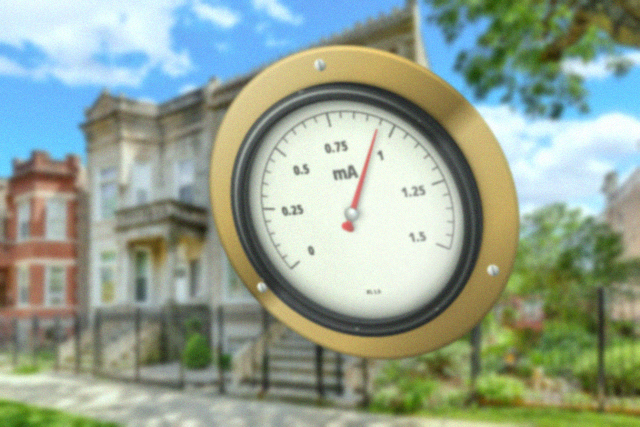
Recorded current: **0.95** mA
